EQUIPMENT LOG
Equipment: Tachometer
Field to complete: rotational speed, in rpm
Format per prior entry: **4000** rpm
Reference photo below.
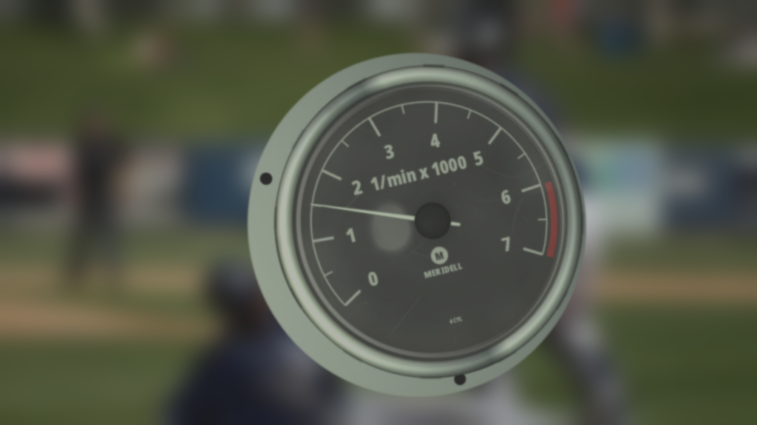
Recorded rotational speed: **1500** rpm
